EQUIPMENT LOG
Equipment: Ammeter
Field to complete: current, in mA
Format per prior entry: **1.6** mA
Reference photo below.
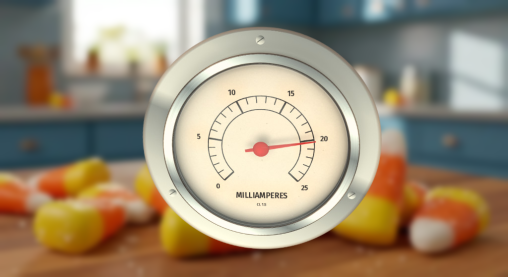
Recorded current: **20** mA
